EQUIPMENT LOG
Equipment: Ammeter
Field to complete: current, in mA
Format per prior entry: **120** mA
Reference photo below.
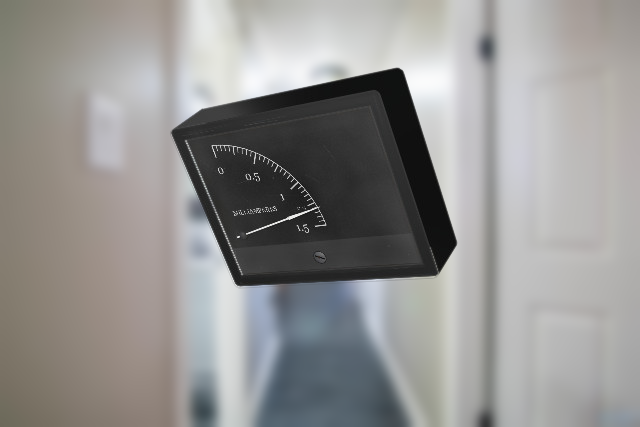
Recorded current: **1.3** mA
